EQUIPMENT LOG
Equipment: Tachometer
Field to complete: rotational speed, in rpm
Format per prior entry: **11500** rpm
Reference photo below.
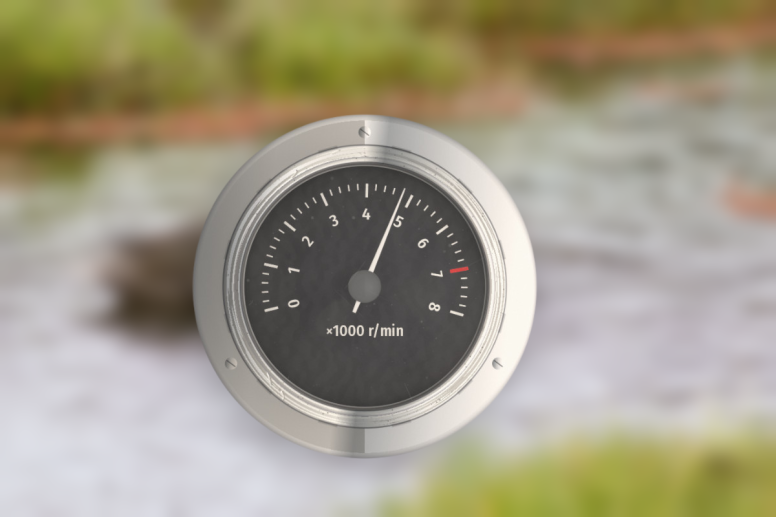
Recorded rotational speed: **4800** rpm
